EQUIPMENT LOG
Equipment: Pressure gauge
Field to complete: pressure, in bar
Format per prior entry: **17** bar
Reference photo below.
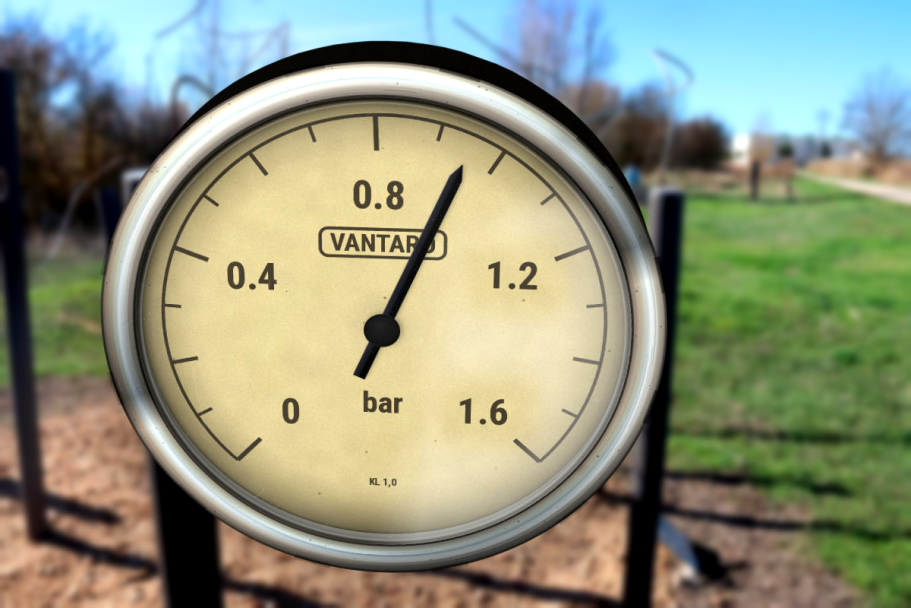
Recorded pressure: **0.95** bar
